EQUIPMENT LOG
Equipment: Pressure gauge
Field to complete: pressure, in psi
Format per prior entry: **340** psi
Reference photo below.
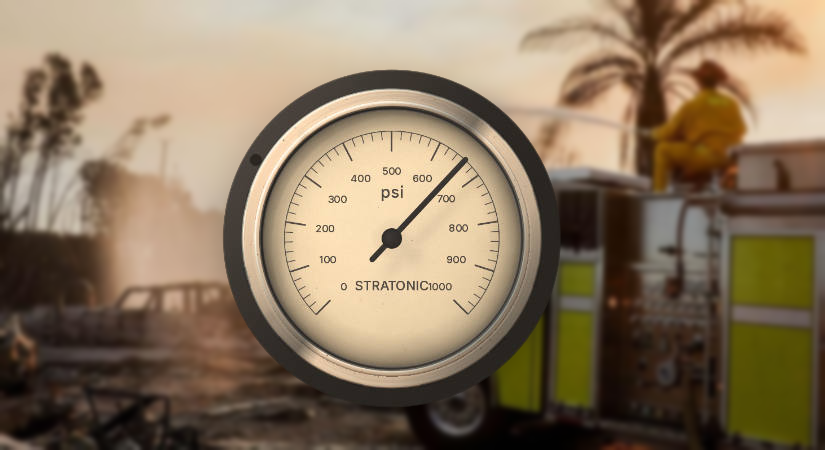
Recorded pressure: **660** psi
